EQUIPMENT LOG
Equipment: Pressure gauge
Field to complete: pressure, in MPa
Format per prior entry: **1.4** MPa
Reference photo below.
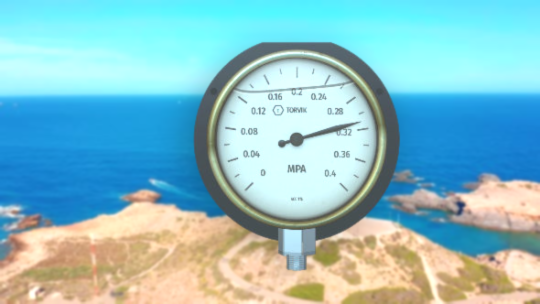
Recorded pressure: **0.31** MPa
